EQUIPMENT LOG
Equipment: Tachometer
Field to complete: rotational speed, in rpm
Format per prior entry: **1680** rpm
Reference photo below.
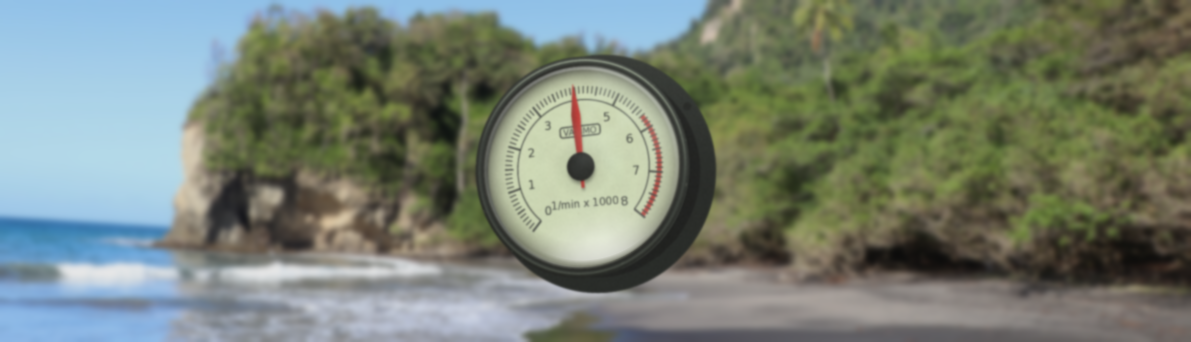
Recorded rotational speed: **4000** rpm
